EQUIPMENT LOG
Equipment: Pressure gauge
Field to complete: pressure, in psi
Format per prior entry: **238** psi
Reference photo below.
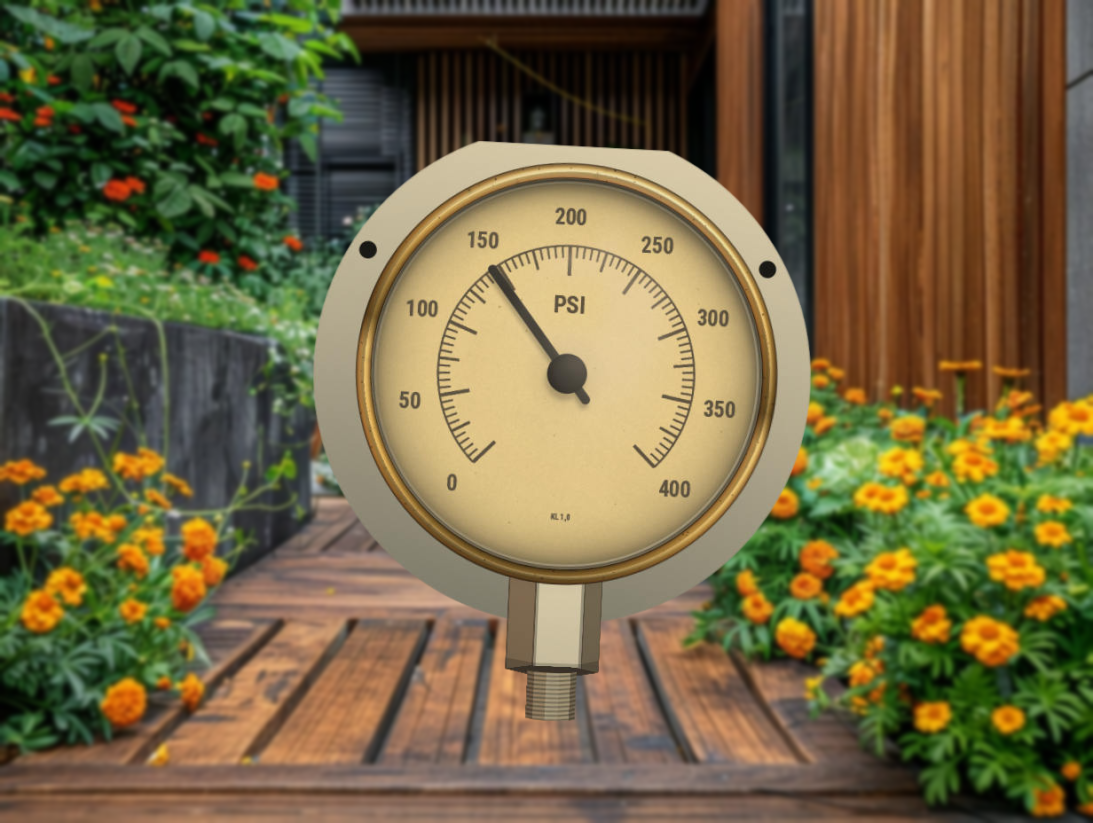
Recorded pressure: **145** psi
